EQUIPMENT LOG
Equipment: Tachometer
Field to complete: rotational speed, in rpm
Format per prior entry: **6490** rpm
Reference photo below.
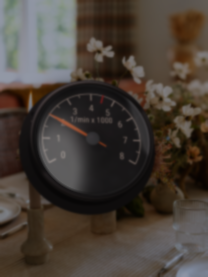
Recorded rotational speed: **2000** rpm
